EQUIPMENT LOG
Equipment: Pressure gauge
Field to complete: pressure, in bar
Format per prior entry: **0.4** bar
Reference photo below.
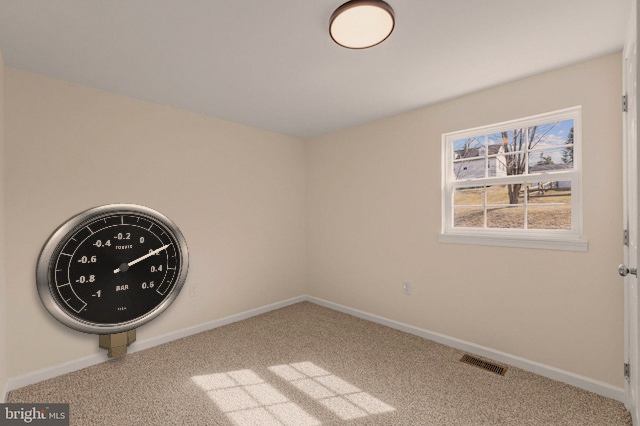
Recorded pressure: **0.2** bar
